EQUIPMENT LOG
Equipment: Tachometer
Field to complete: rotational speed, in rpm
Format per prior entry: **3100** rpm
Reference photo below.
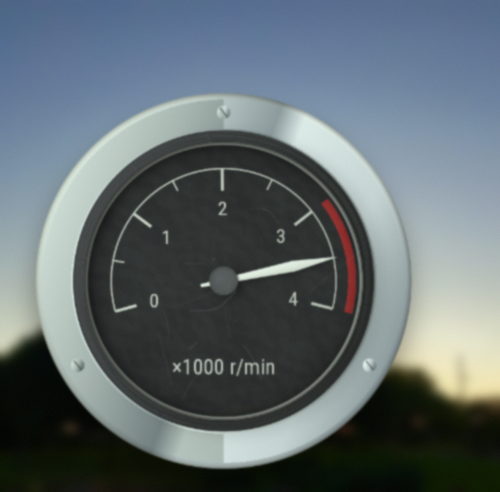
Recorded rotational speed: **3500** rpm
